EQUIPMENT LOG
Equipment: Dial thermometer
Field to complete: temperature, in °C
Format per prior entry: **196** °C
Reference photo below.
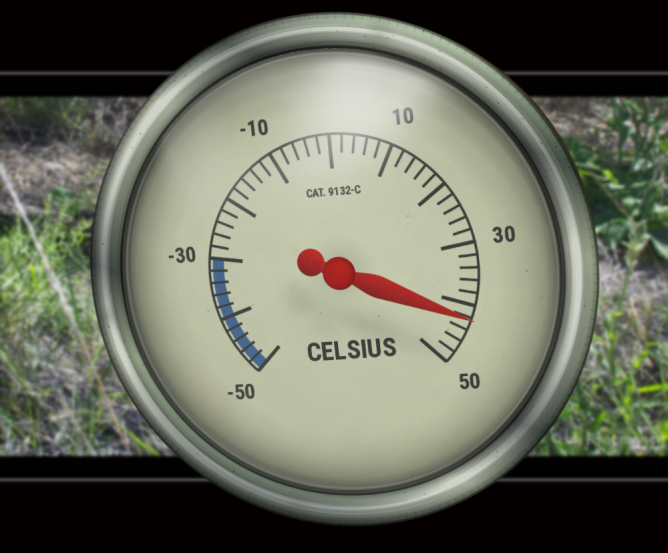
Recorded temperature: **42** °C
